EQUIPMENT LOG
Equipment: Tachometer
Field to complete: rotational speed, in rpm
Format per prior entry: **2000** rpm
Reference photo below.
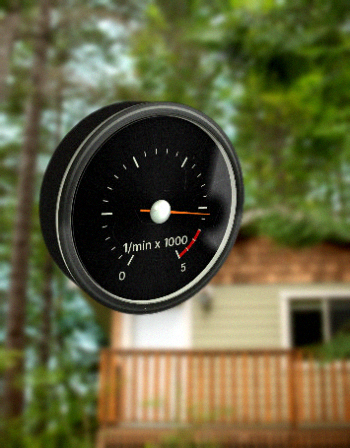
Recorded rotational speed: **4100** rpm
